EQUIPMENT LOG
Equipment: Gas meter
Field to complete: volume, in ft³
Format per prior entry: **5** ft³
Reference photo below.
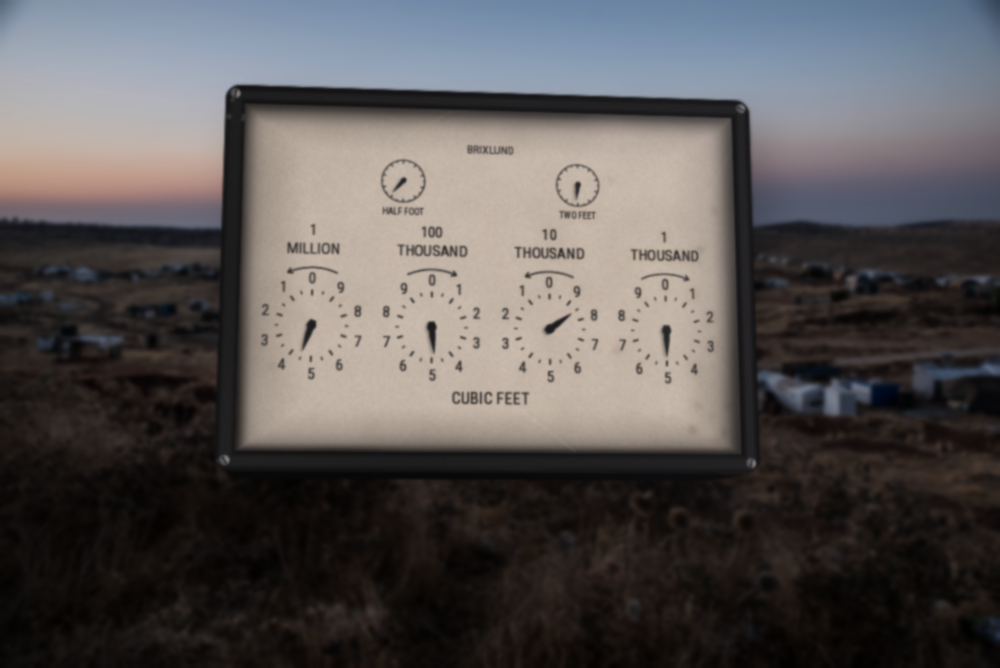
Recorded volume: **448500** ft³
